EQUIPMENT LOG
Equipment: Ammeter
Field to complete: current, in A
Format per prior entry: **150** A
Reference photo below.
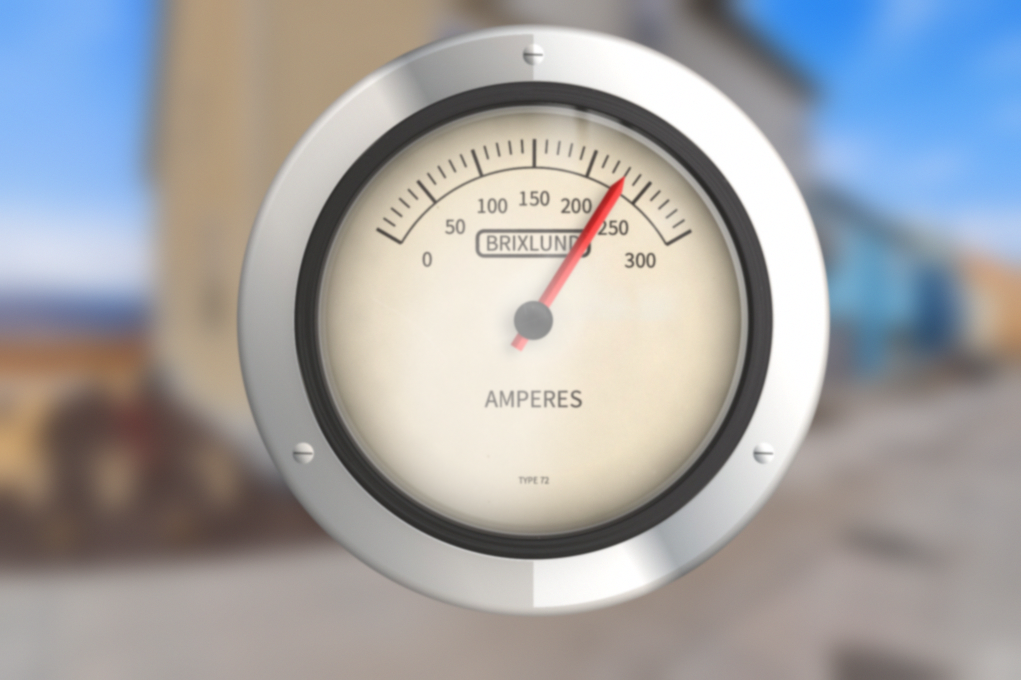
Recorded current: **230** A
